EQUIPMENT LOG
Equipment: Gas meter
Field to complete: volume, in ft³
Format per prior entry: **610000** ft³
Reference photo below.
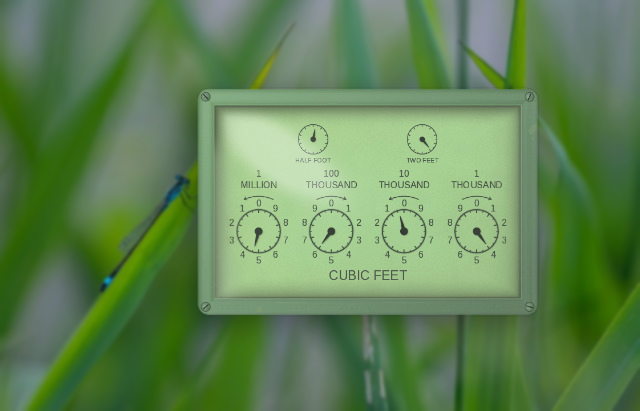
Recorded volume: **460400** ft³
